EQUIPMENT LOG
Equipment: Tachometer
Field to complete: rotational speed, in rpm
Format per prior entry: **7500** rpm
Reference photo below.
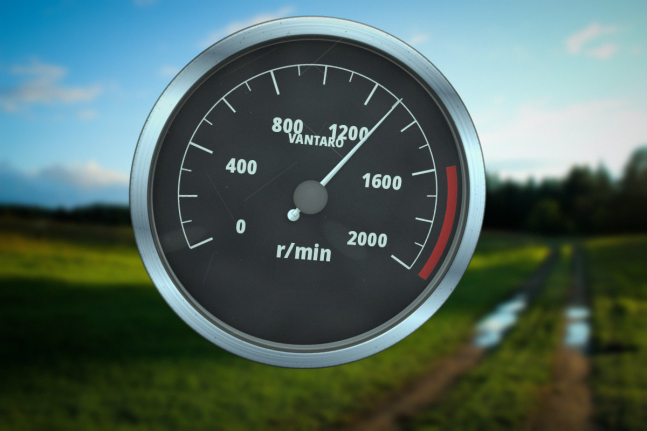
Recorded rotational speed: **1300** rpm
